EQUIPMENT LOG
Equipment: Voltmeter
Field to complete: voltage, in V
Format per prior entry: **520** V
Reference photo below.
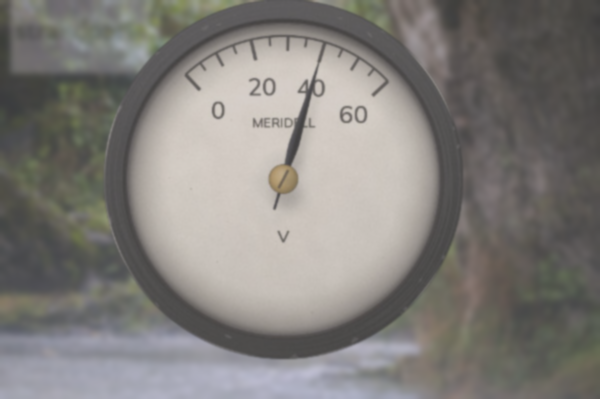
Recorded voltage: **40** V
